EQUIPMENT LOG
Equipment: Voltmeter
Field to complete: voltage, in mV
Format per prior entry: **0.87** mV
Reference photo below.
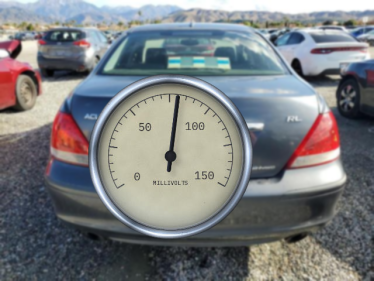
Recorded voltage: **80** mV
